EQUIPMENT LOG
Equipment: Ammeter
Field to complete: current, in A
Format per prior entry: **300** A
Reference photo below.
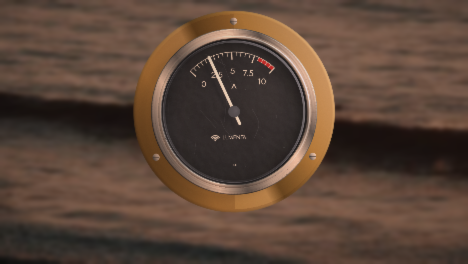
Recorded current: **2.5** A
